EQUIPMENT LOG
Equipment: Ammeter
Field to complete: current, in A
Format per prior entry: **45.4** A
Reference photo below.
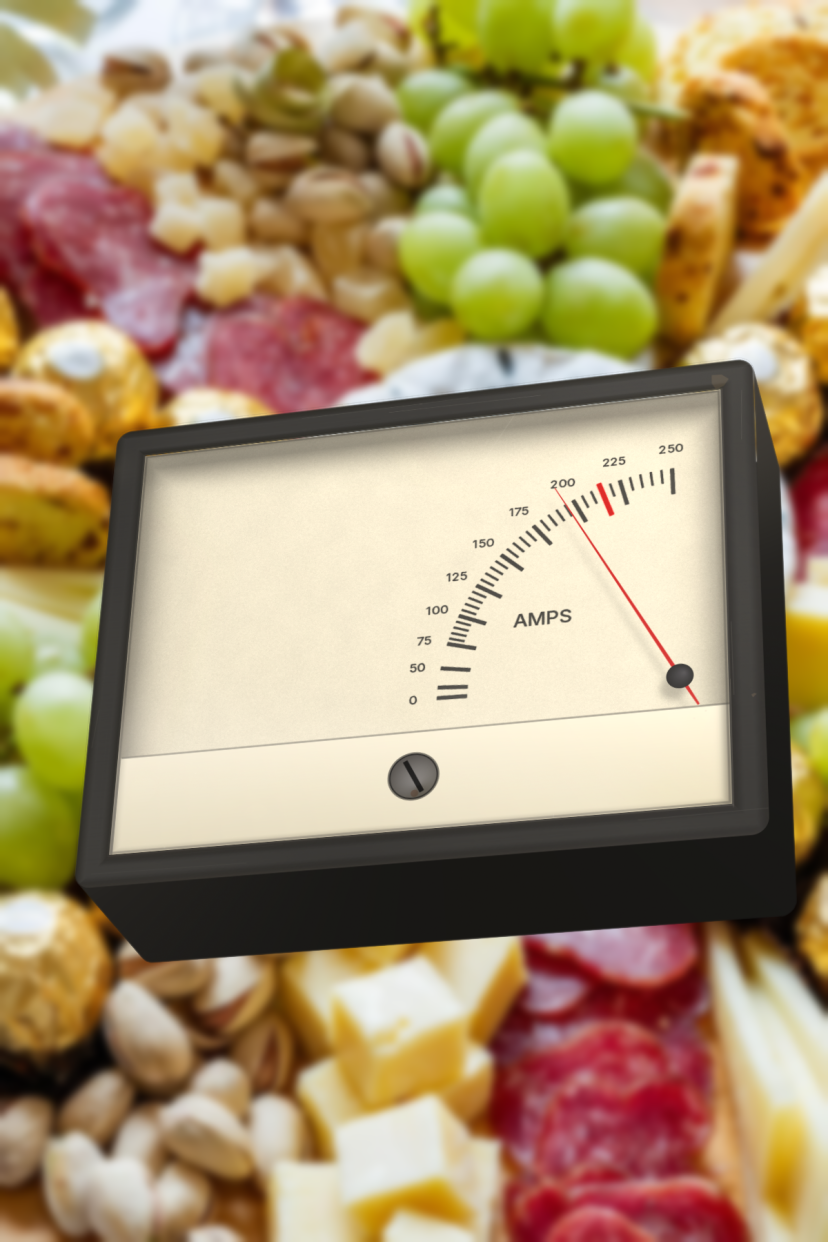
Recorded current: **195** A
